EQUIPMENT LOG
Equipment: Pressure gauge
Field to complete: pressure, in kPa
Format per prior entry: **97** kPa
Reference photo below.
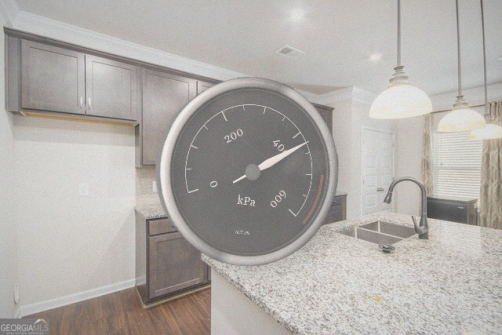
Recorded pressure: **425** kPa
